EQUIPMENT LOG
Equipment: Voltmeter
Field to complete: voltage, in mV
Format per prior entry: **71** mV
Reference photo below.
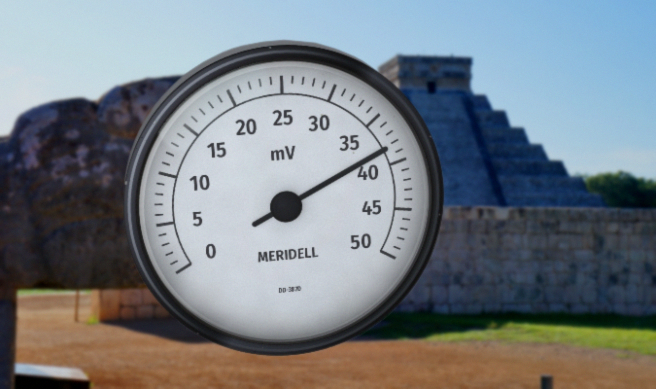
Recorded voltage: **38** mV
